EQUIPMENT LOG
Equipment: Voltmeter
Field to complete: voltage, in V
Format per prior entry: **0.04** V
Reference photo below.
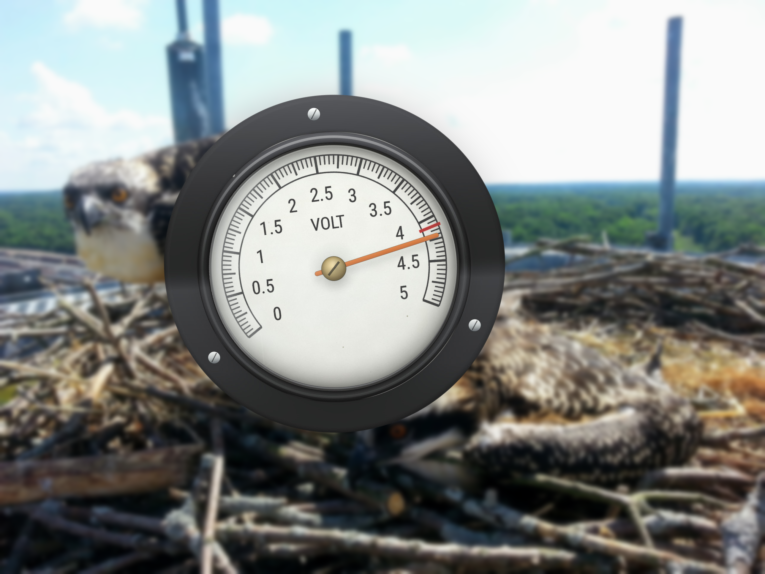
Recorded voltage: **4.2** V
